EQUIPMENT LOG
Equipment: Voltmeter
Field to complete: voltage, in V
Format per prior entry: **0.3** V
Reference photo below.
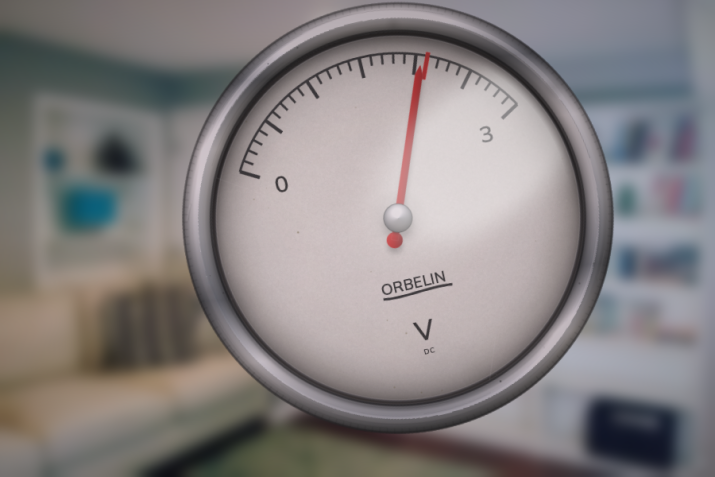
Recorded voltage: **2.05** V
